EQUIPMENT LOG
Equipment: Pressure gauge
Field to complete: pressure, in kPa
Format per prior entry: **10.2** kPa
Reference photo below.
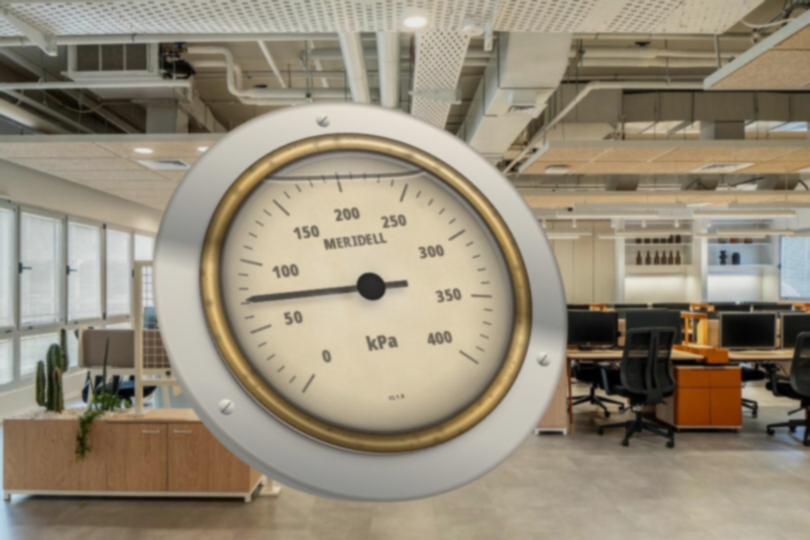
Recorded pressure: **70** kPa
